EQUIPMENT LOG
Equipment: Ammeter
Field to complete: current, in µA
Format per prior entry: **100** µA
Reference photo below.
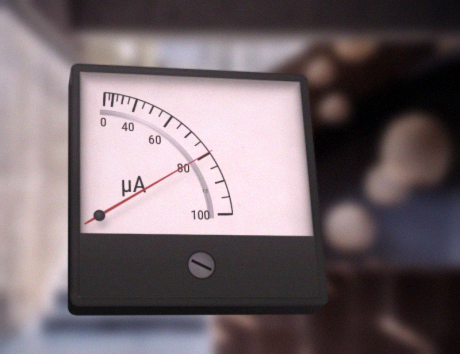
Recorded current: **80** µA
